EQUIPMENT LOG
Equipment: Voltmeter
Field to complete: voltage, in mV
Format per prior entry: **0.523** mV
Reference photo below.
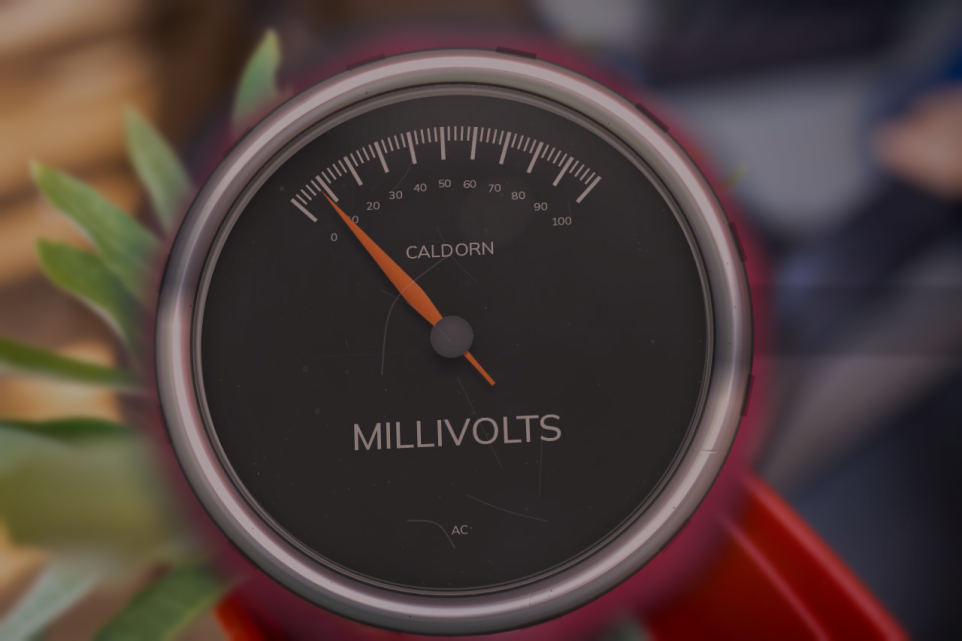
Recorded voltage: **8** mV
